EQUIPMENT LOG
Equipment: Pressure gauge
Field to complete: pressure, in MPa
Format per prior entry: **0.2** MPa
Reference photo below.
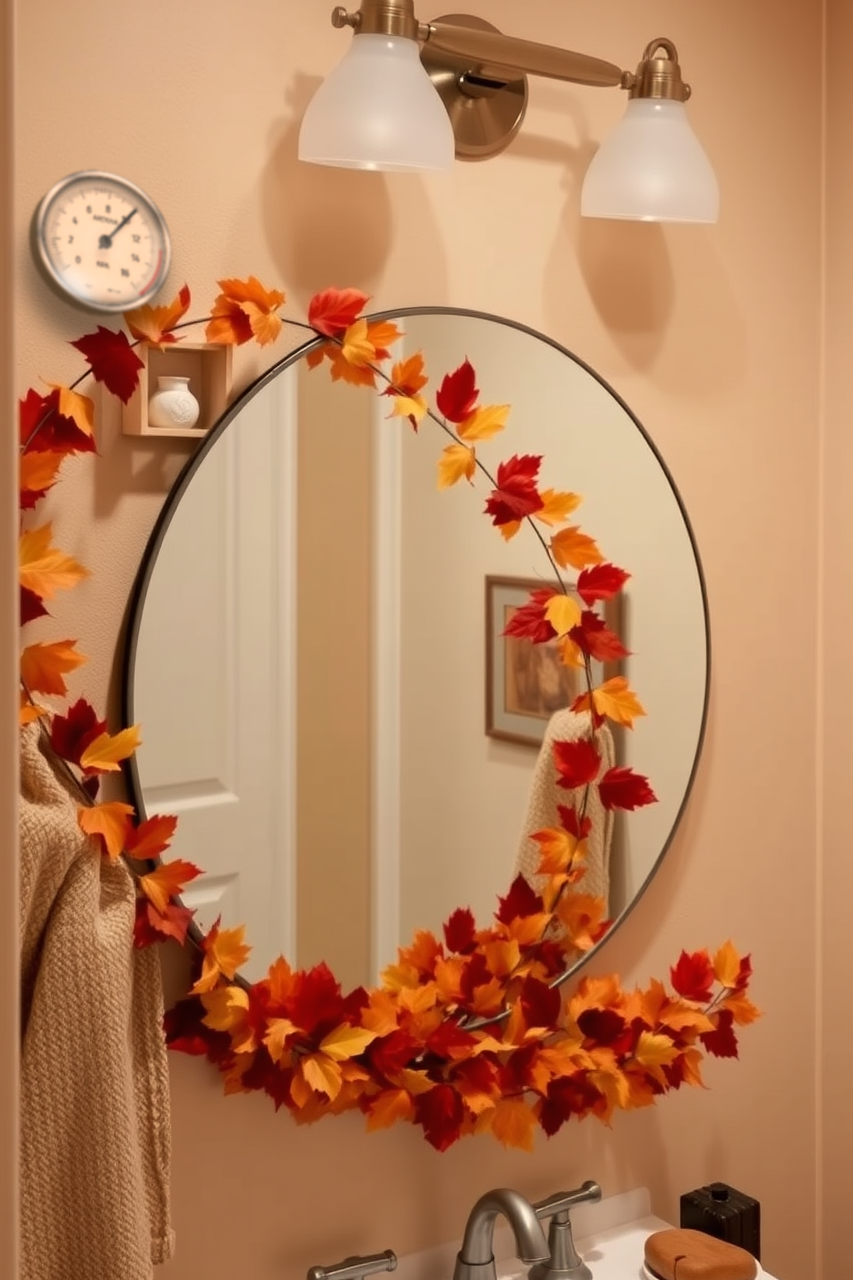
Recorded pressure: **10** MPa
